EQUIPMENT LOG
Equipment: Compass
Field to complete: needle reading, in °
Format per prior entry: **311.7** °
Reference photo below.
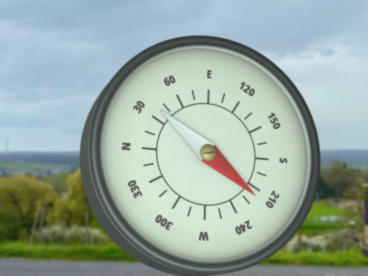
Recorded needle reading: **217.5** °
